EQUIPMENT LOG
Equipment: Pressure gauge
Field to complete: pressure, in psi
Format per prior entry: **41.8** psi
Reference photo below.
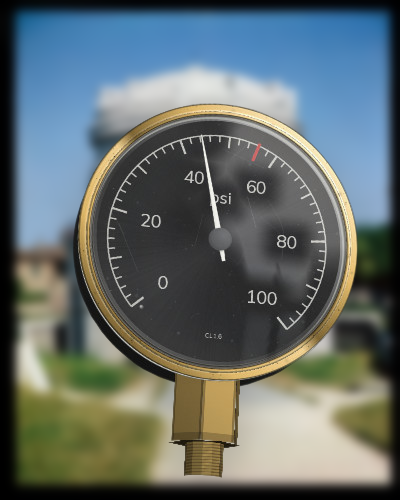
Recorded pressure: **44** psi
